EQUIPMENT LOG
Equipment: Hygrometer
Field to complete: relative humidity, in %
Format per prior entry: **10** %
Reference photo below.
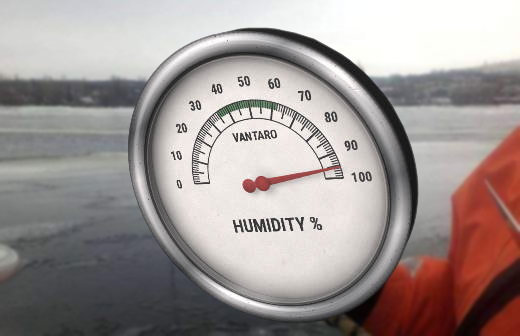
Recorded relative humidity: **95** %
